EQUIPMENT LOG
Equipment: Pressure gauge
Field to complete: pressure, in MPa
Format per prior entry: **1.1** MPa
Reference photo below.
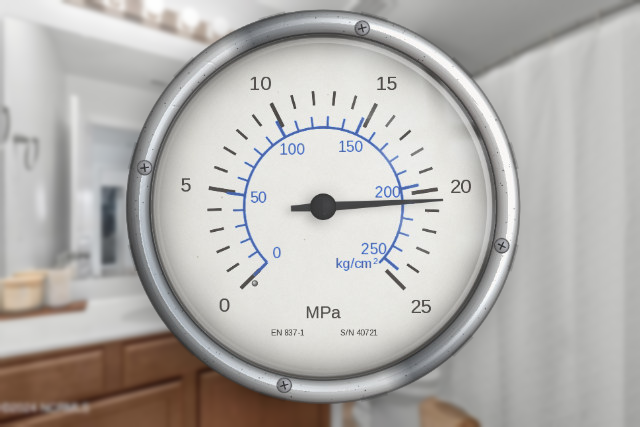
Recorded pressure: **20.5** MPa
